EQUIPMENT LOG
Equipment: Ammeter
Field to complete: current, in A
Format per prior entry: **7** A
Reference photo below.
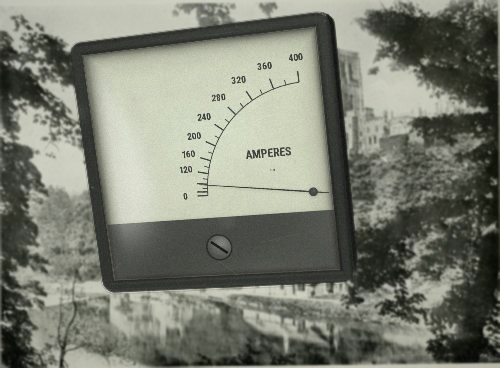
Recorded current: **80** A
